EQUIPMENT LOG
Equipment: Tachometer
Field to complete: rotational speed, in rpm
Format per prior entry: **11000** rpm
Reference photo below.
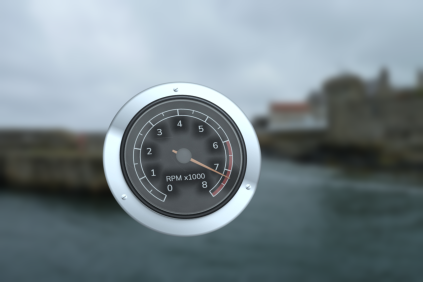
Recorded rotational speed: **7250** rpm
